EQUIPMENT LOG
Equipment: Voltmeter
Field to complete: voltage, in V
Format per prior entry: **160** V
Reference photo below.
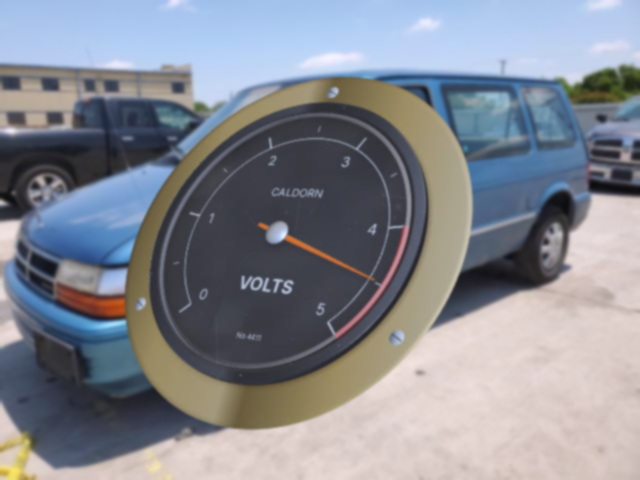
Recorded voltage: **4.5** V
